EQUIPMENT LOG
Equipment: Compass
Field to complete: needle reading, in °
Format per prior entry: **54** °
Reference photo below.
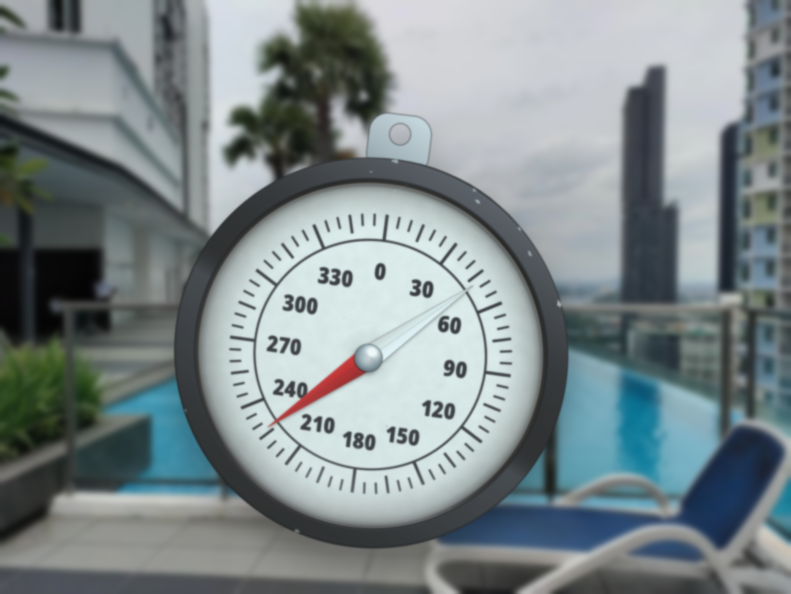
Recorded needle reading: **227.5** °
